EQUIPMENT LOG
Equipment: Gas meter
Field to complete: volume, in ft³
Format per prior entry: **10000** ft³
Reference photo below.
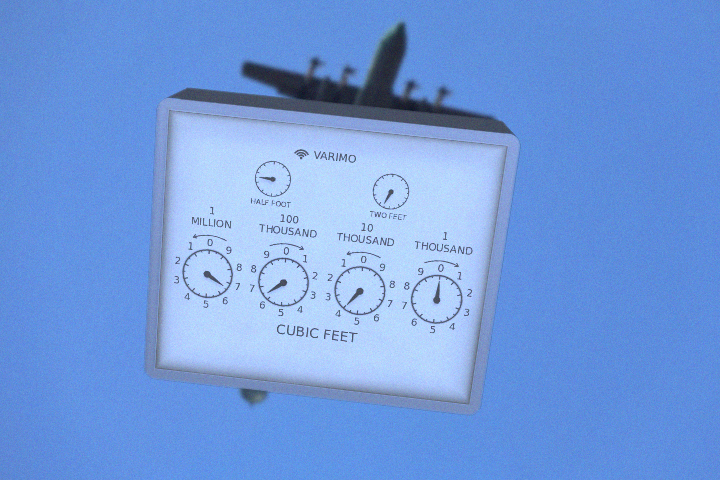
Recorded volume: **664000** ft³
